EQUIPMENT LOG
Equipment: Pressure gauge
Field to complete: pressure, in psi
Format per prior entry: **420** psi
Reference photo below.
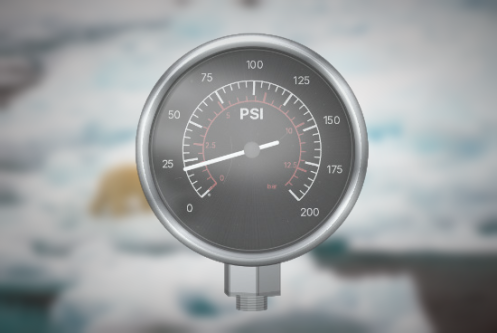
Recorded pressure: **20** psi
